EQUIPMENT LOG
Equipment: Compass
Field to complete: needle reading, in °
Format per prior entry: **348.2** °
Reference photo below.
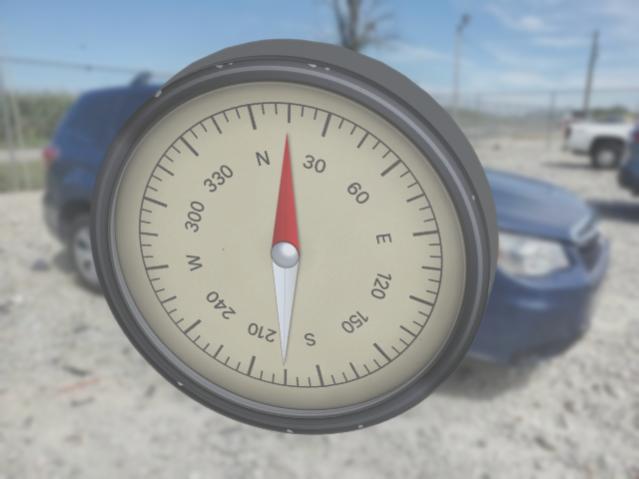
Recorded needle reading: **15** °
